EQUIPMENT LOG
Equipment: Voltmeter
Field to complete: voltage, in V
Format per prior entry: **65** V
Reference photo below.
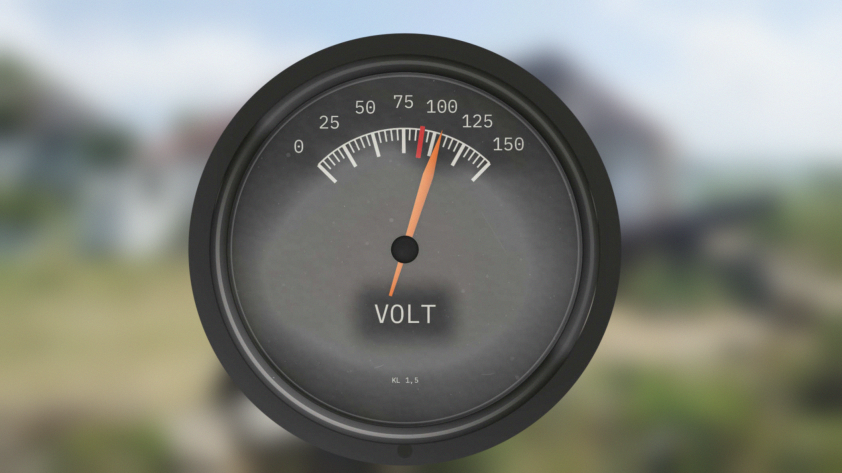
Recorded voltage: **105** V
